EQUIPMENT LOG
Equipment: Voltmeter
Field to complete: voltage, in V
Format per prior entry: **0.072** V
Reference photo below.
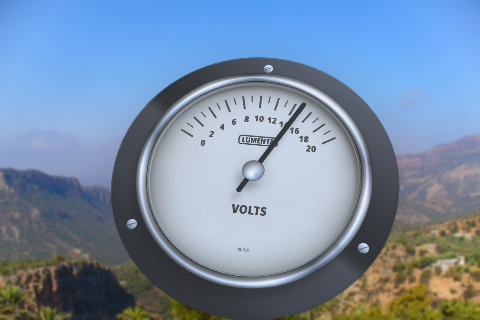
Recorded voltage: **15** V
